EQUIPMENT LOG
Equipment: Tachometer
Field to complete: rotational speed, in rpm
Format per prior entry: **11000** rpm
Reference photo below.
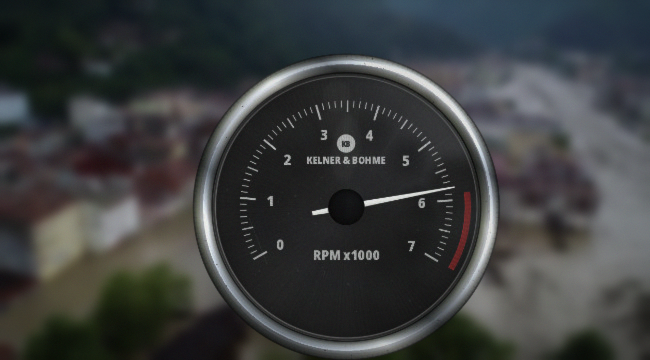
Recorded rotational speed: **5800** rpm
